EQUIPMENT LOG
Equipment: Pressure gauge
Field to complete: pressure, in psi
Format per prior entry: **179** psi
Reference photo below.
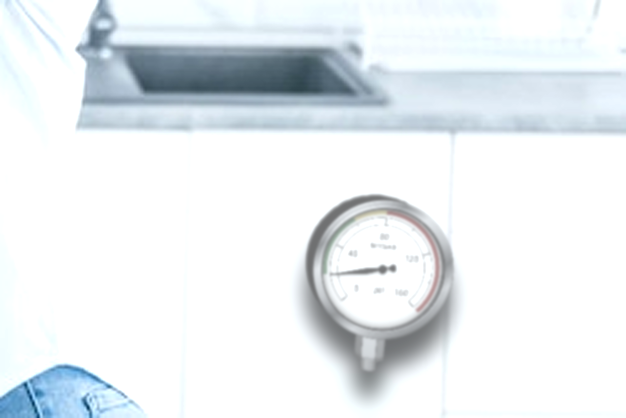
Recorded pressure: **20** psi
